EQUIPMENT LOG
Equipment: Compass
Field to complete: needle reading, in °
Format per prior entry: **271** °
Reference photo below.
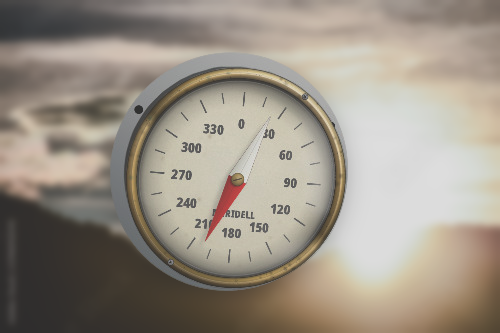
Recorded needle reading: **202.5** °
